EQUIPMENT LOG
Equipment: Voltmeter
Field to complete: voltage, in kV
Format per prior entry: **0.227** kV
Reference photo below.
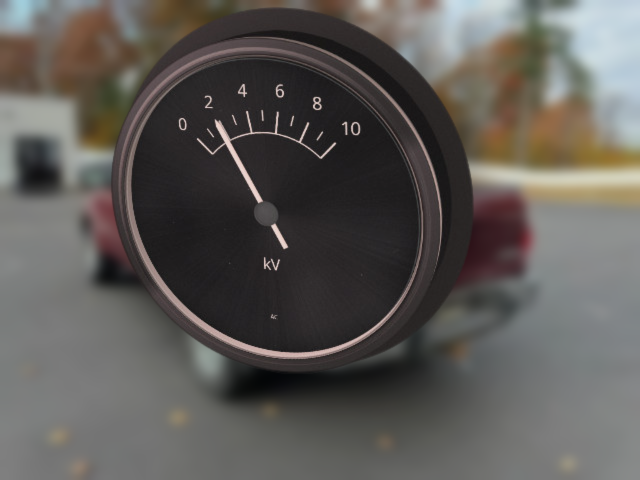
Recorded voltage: **2** kV
